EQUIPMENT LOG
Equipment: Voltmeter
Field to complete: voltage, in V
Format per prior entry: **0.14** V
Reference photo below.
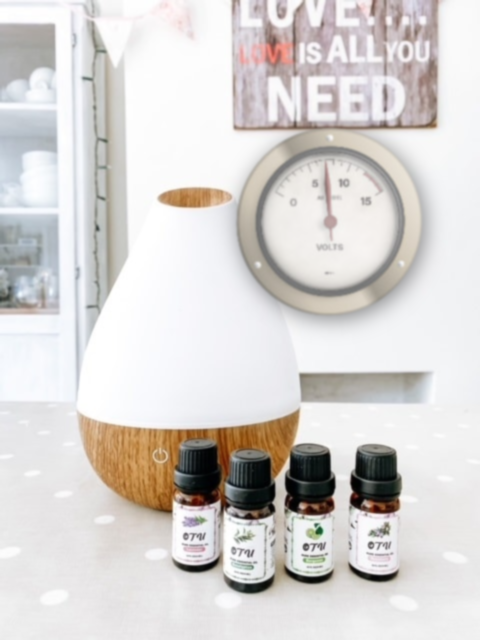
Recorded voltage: **7** V
